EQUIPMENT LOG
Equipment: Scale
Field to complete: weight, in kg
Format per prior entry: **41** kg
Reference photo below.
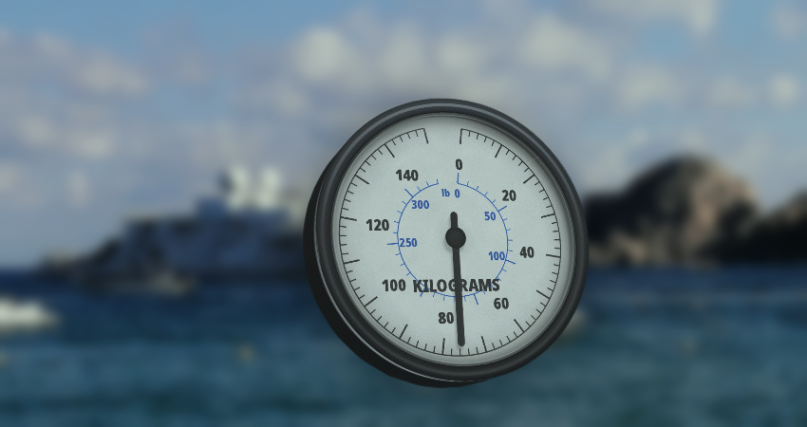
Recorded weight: **76** kg
